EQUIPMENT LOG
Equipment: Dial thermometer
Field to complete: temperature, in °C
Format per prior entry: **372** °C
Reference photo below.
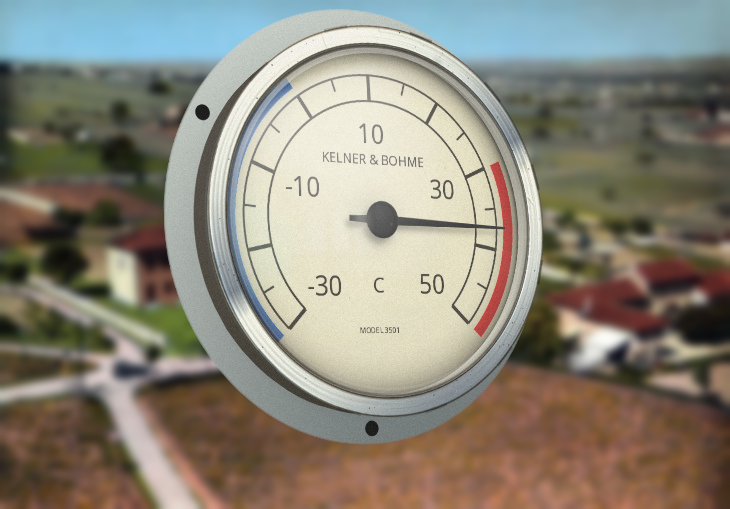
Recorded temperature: **37.5** °C
